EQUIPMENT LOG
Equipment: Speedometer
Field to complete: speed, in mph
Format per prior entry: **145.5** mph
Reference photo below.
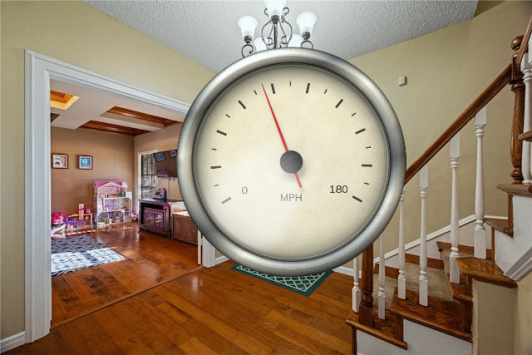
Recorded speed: **75** mph
